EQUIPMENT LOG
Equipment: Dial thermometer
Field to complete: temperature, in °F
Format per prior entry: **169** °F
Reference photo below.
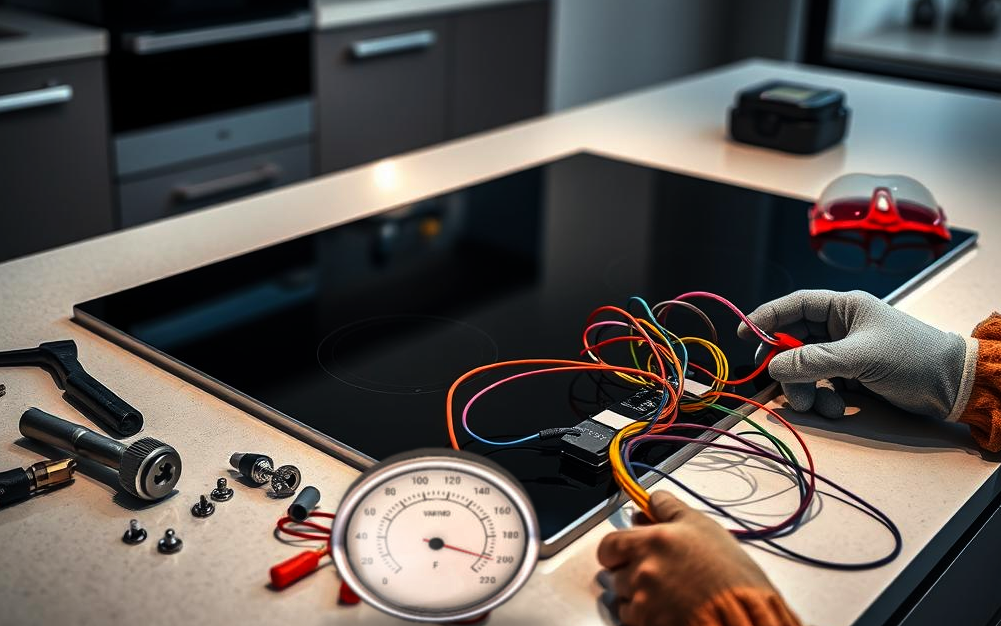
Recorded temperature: **200** °F
